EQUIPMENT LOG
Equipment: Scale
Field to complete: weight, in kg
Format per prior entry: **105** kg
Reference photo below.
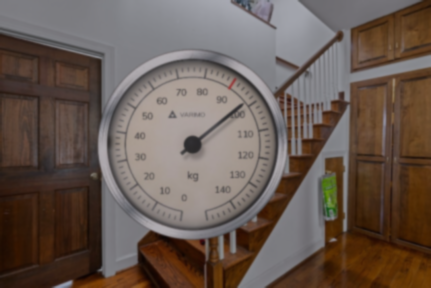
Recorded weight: **98** kg
